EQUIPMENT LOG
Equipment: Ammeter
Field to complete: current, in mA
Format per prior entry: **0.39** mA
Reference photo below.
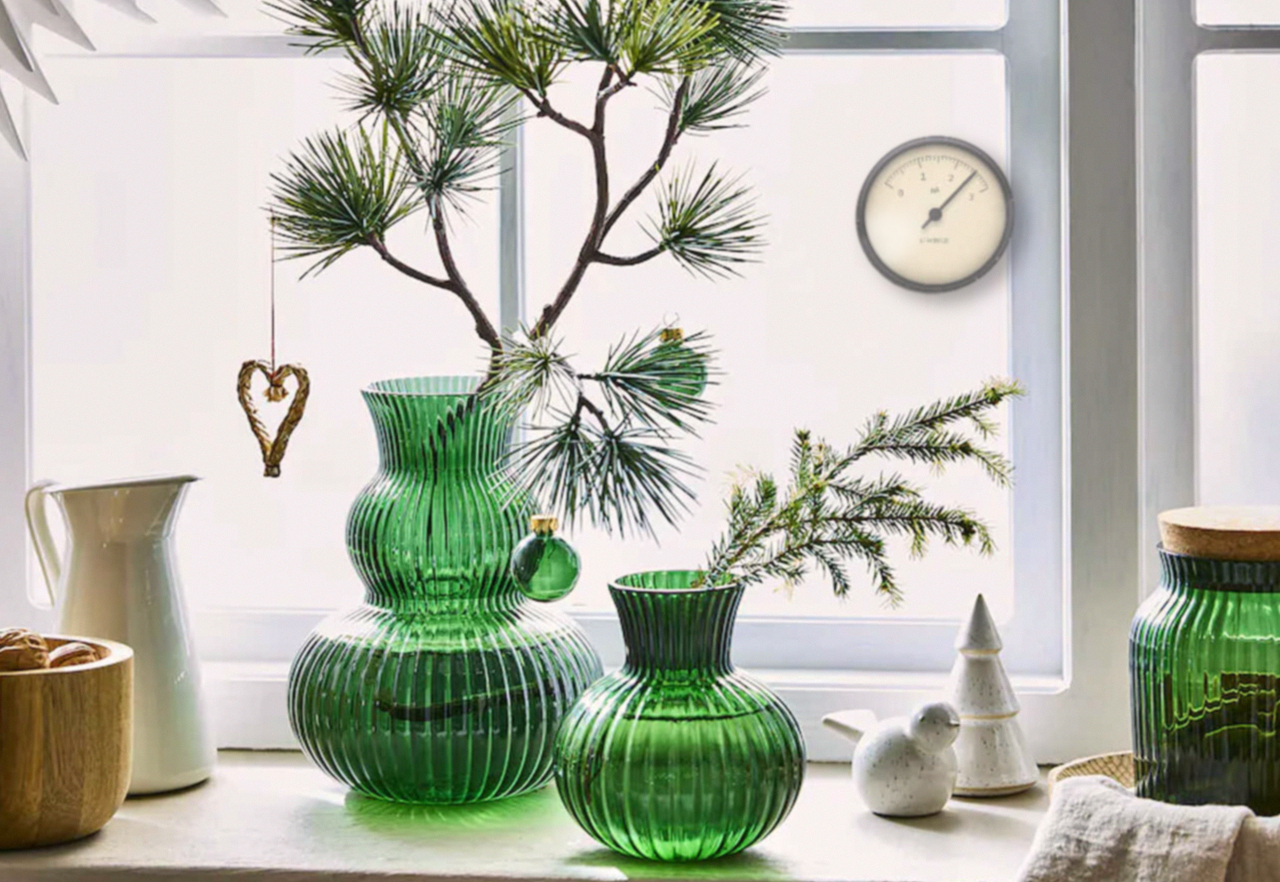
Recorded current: **2.5** mA
